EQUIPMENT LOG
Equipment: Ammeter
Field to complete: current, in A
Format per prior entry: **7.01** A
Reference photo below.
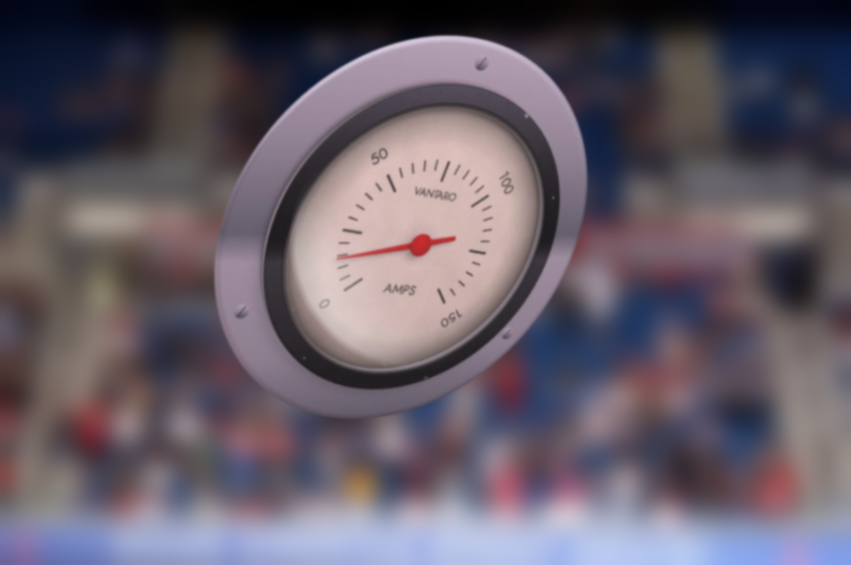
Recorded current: **15** A
